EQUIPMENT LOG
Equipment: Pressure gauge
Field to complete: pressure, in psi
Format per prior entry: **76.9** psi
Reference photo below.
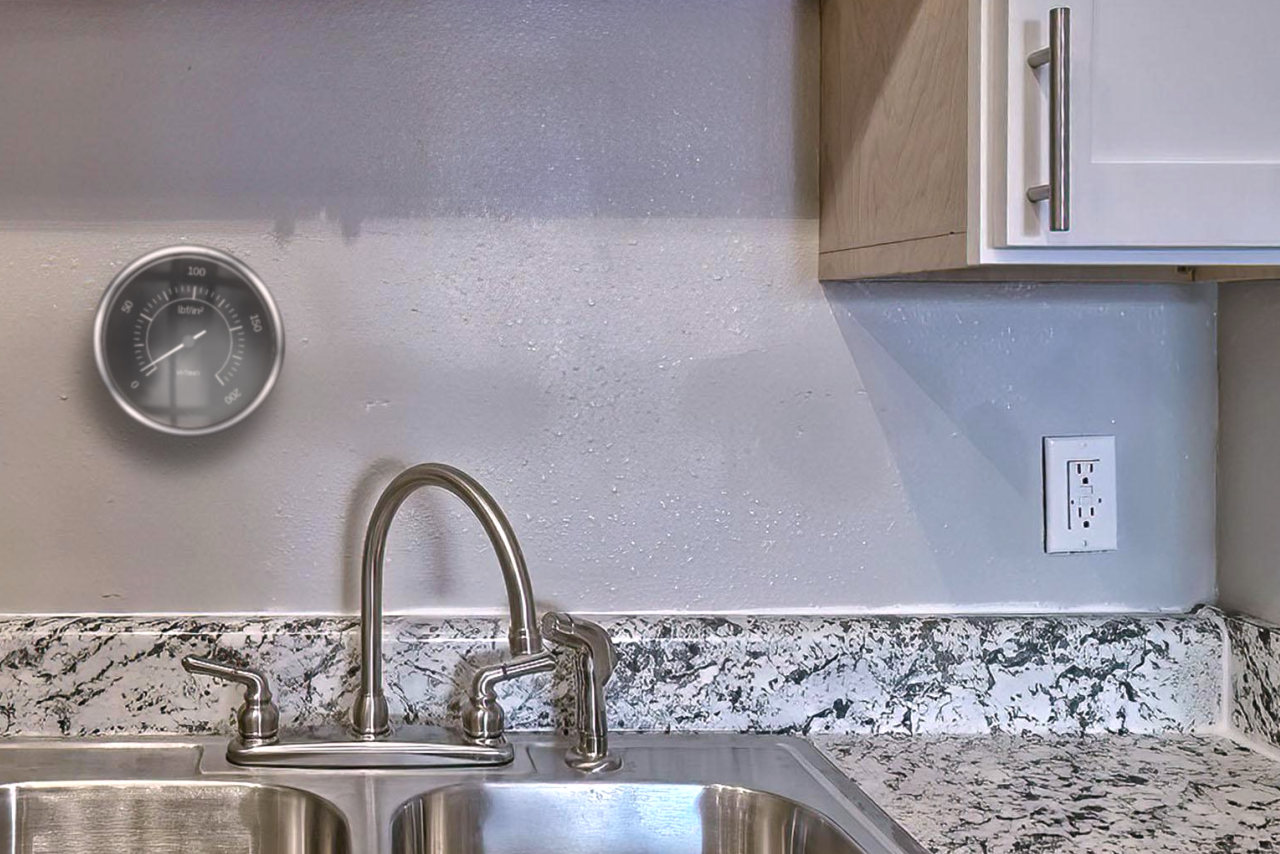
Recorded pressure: **5** psi
